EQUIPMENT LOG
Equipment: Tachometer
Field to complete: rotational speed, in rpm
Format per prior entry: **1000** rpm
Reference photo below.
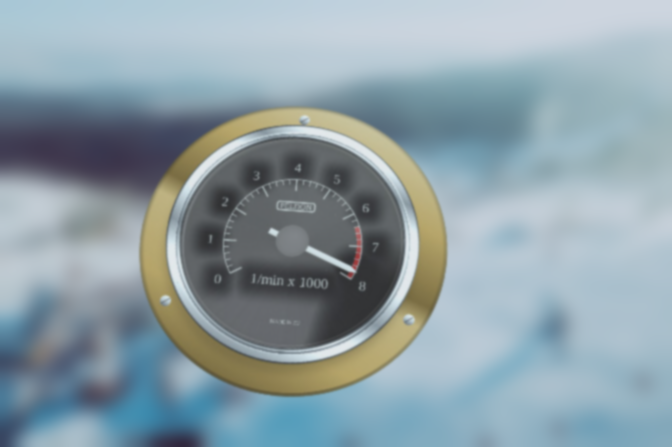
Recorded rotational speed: **7800** rpm
